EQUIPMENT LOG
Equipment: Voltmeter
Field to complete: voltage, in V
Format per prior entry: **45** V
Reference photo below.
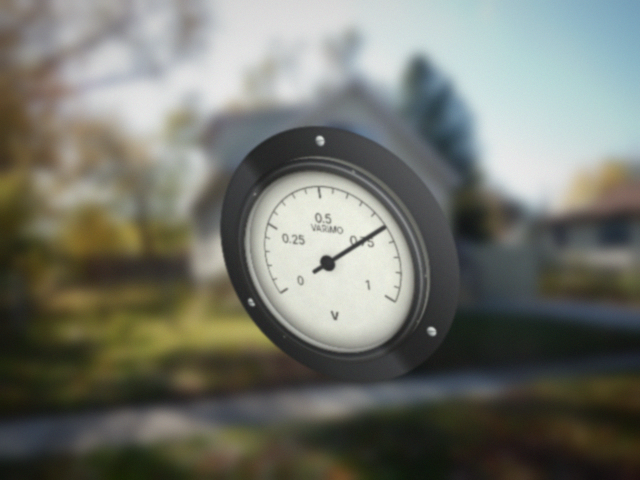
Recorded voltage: **0.75** V
